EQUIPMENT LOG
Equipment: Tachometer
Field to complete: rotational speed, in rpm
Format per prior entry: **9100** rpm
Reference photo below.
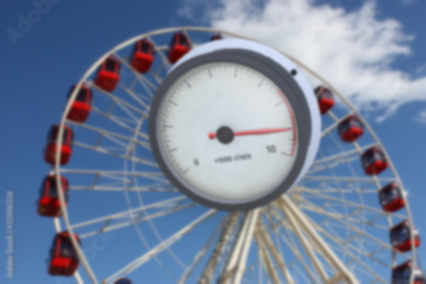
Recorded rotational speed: **9000** rpm
